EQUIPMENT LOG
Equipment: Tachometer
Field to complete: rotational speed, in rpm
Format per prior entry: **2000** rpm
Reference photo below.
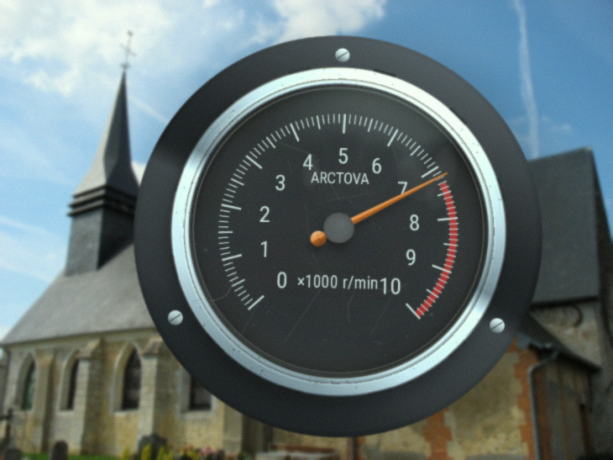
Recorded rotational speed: **7200** rpm
